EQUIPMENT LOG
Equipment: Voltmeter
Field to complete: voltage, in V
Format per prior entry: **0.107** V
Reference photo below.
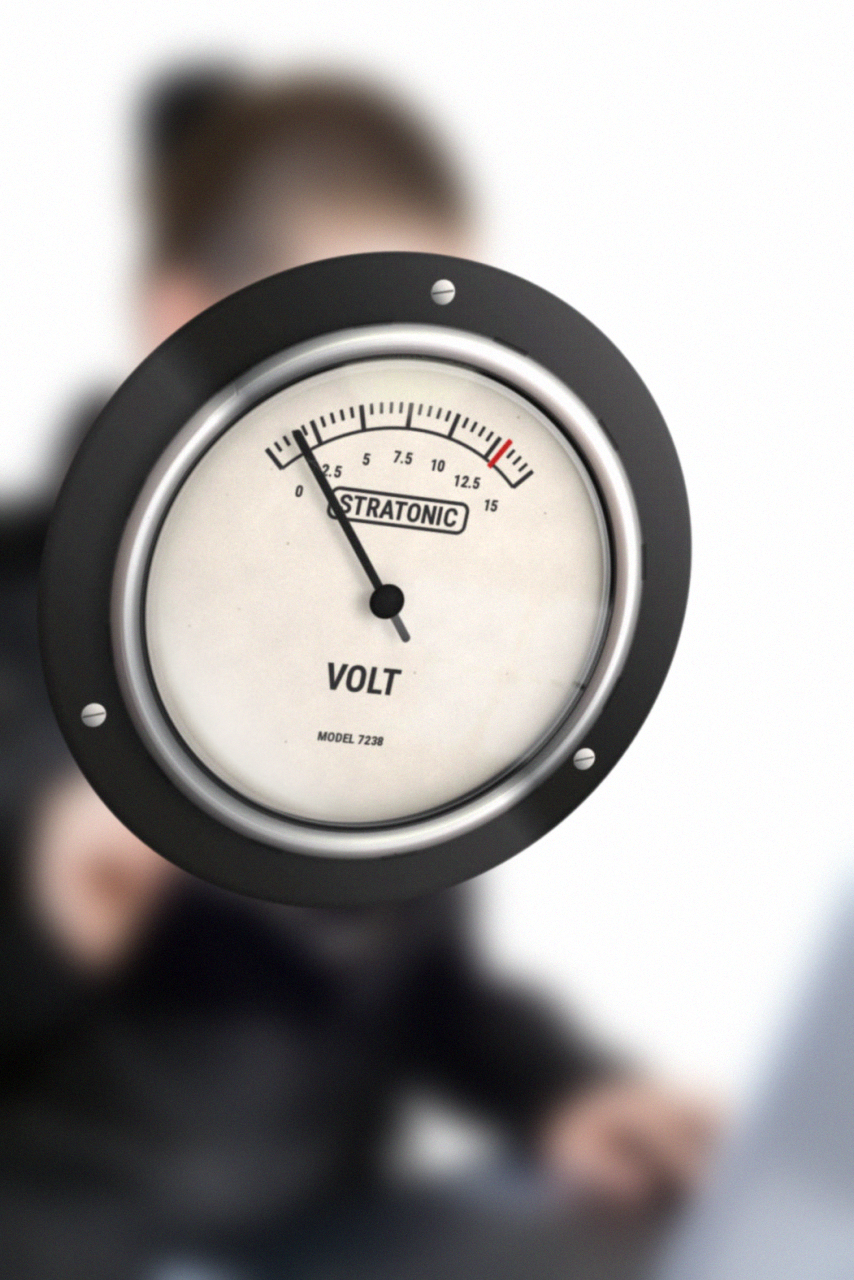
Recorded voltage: **1.5** V
